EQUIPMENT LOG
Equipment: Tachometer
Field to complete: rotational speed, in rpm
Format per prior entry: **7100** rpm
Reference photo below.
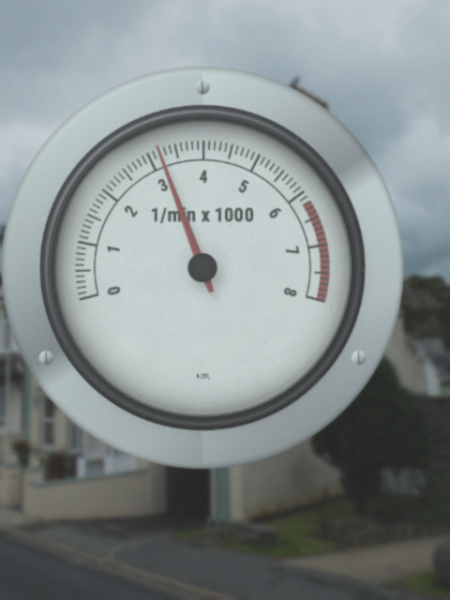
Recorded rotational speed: **3200** rpm
